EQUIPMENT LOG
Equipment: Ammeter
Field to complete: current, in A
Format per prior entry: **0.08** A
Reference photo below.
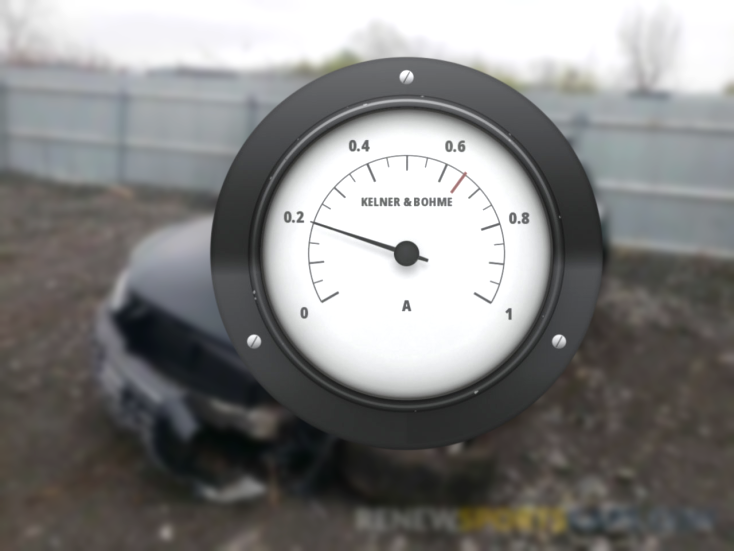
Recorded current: **0.2** A
